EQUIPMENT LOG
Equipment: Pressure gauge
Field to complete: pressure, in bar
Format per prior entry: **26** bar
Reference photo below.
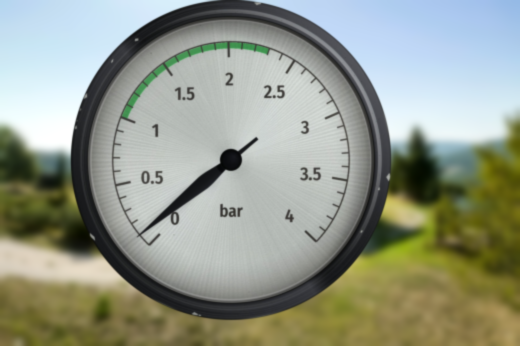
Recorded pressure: **0.1** bar
